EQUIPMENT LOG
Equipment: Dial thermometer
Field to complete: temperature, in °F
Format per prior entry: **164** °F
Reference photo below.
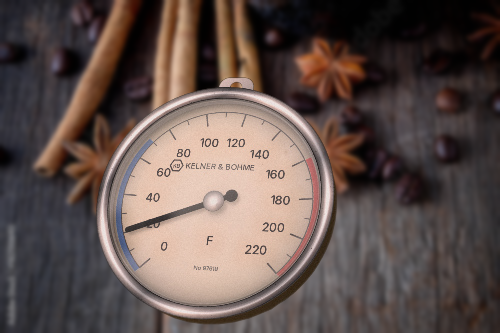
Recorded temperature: **20** °F
